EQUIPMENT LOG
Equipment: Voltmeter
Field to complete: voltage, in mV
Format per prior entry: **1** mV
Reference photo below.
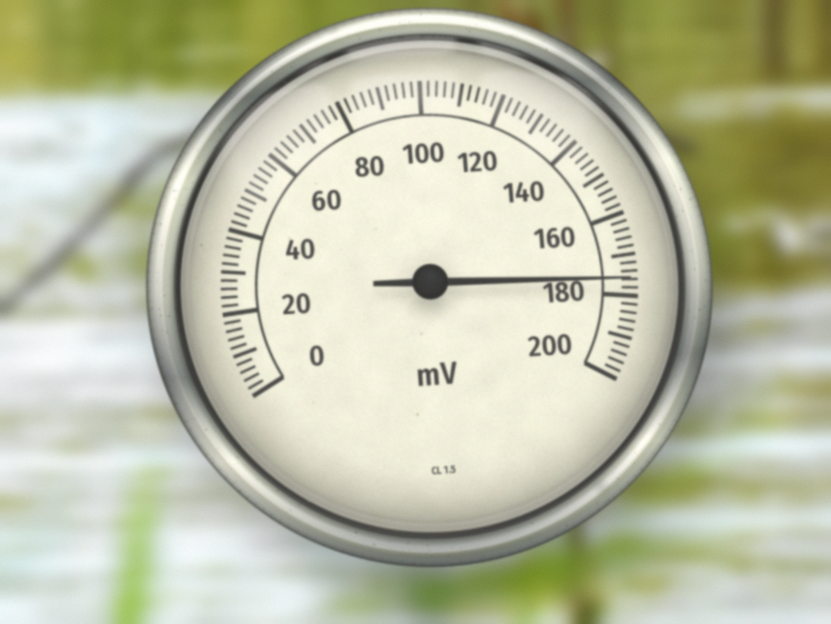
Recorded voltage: **176** mV
